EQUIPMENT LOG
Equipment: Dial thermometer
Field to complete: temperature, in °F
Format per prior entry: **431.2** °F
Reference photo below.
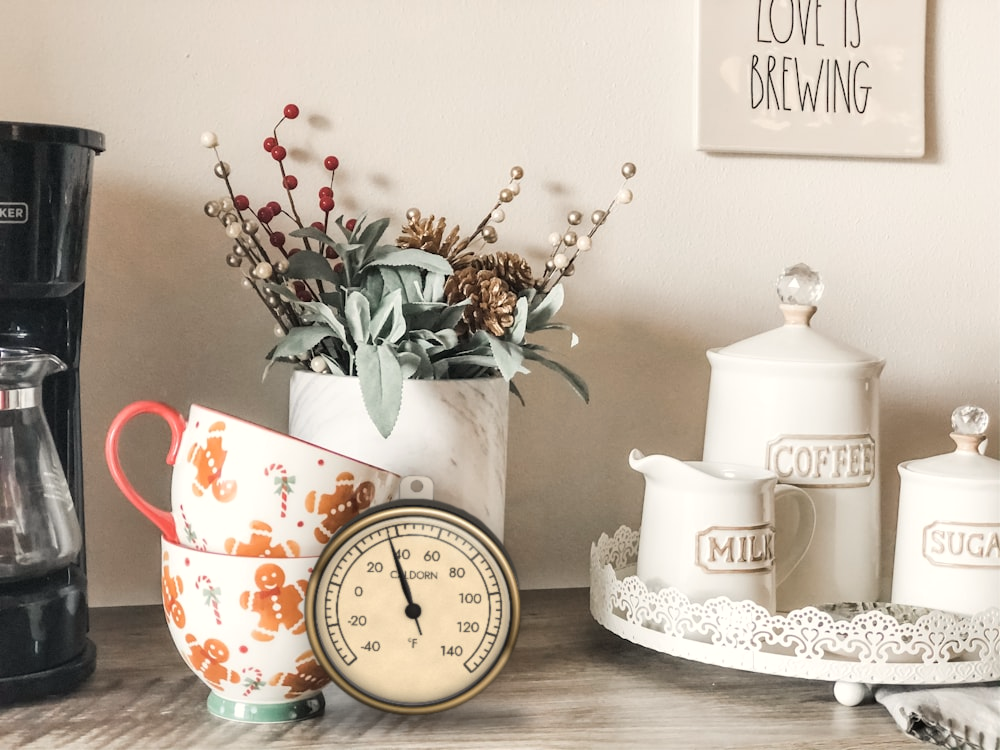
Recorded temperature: **36** °F
